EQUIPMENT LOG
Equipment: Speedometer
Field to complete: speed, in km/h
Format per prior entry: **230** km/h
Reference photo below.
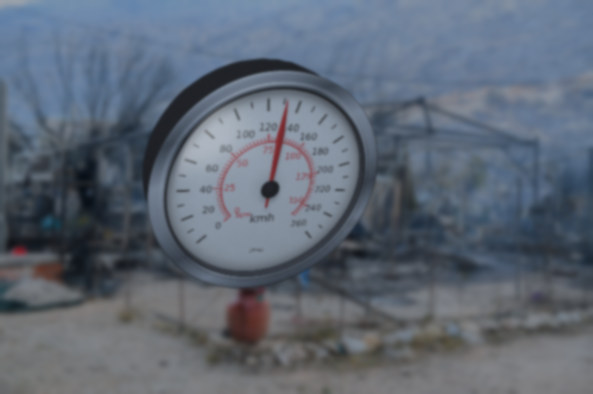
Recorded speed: **130** km/h
